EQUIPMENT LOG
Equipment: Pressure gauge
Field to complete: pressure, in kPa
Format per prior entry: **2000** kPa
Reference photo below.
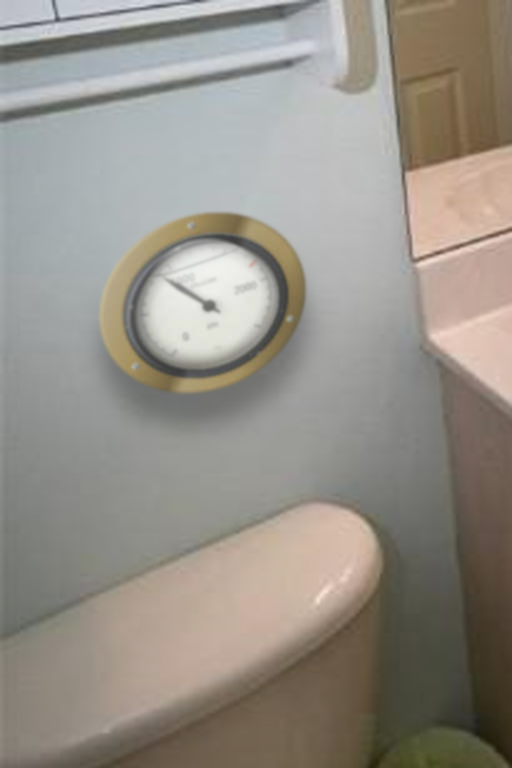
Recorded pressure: **900** kPa
